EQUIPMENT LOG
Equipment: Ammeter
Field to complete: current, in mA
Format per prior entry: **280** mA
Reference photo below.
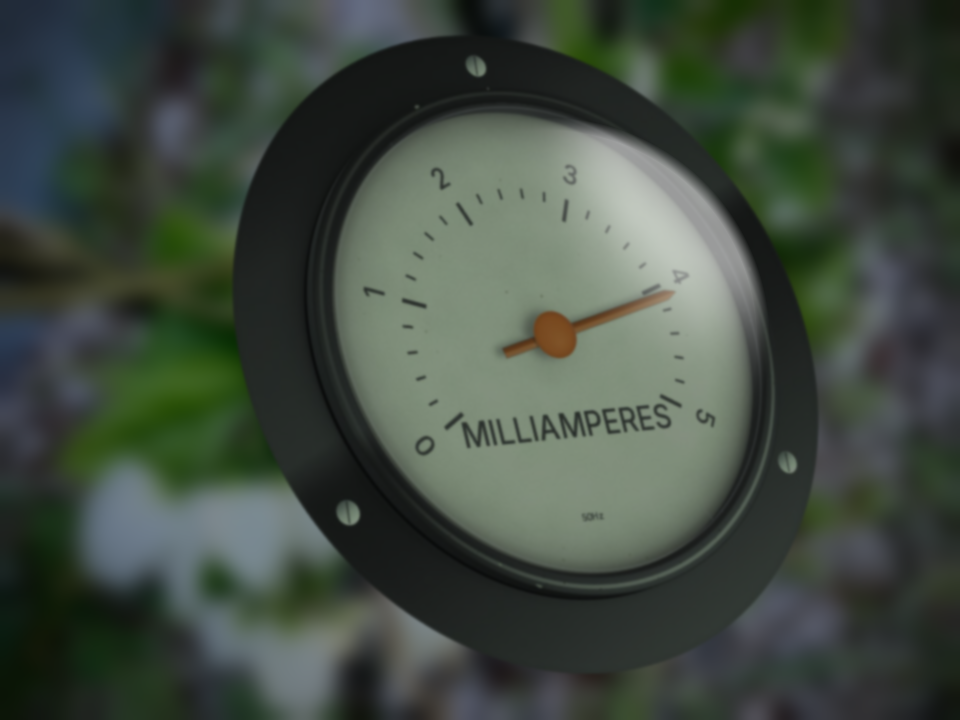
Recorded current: **4.1** mA
